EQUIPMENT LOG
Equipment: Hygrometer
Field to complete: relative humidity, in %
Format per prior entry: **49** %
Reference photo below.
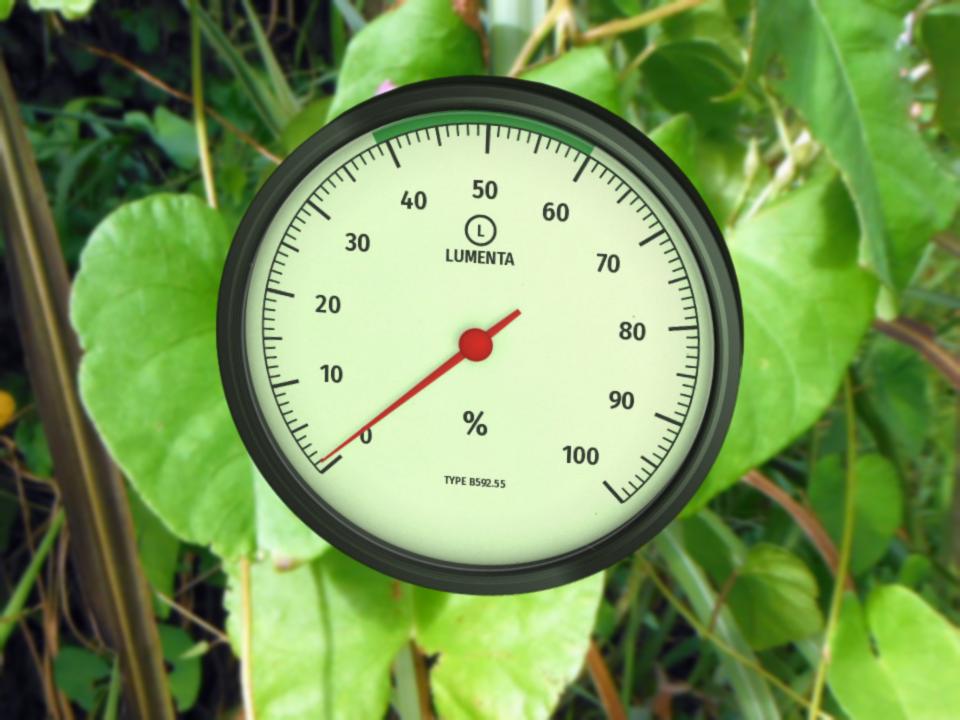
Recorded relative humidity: **1** %
